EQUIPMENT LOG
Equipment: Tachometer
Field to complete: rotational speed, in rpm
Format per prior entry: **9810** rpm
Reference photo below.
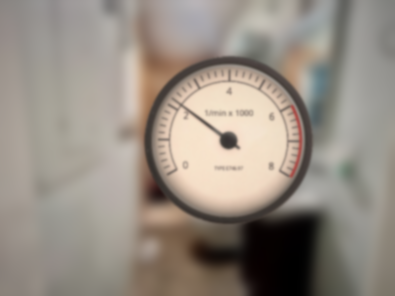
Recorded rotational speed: **2200** rpm
